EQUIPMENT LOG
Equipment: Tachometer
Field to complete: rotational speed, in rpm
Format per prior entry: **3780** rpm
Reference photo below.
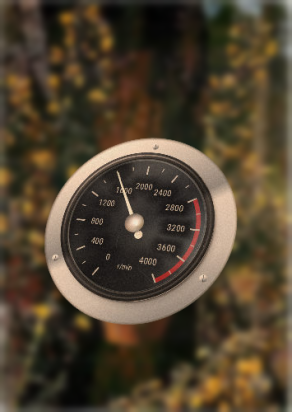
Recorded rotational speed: **1600** rpm
